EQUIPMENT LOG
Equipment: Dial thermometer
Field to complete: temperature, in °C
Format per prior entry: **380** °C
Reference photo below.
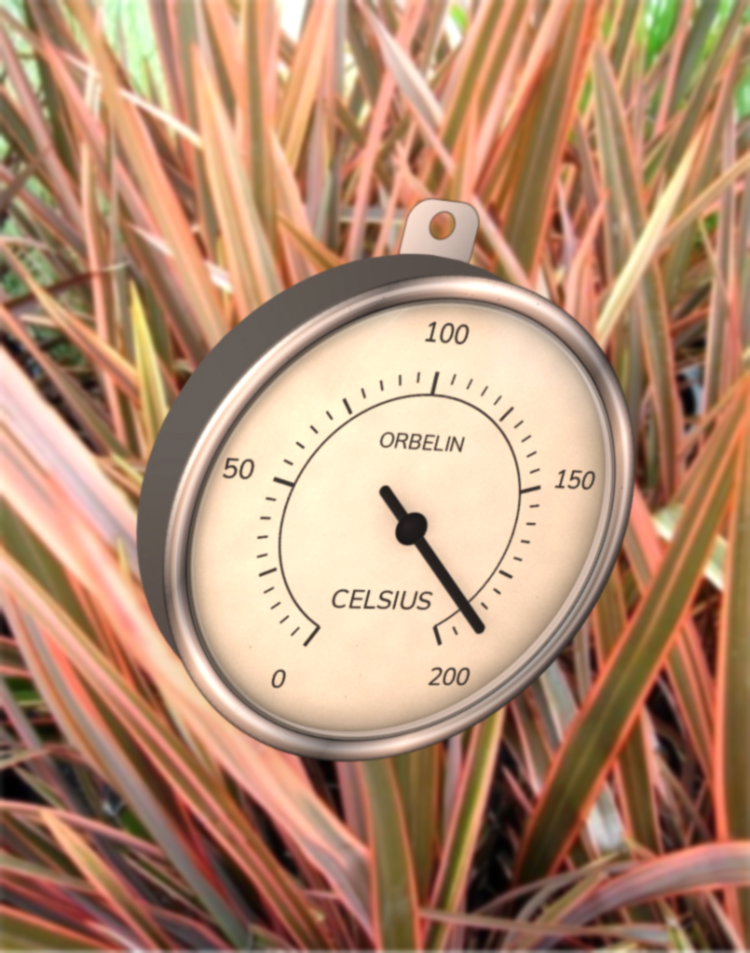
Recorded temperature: **190** °C
